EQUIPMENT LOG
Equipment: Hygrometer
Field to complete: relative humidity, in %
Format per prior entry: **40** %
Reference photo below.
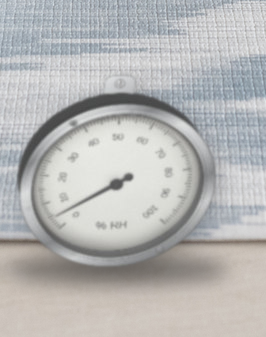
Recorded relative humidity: **5** %
